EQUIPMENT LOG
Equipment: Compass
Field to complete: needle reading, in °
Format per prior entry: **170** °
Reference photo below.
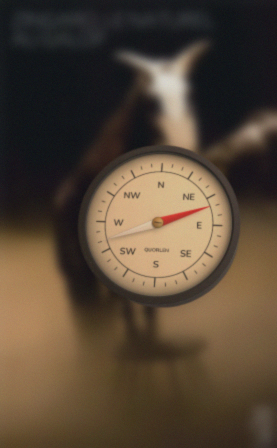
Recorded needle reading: **70** °
